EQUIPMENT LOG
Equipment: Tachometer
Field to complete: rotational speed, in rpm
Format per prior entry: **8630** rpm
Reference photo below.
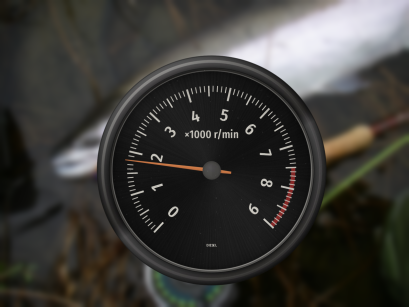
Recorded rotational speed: **1800** rpm
